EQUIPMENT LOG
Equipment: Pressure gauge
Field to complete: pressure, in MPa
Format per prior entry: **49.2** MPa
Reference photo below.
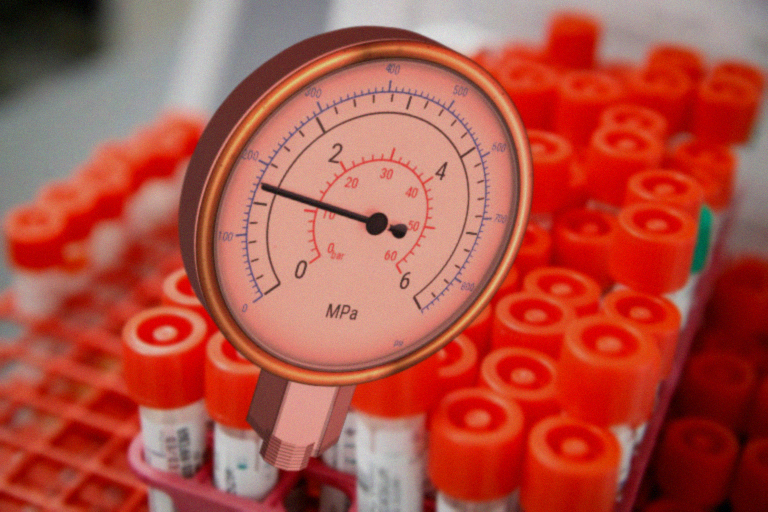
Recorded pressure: **1.2** MPa
